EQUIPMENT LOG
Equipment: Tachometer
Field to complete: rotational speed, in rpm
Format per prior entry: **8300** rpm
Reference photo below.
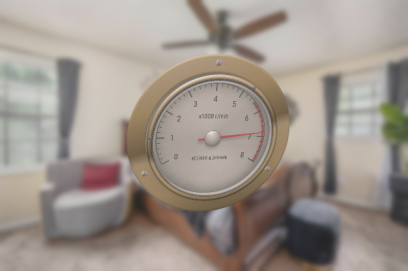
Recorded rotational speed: **6800** rpm
